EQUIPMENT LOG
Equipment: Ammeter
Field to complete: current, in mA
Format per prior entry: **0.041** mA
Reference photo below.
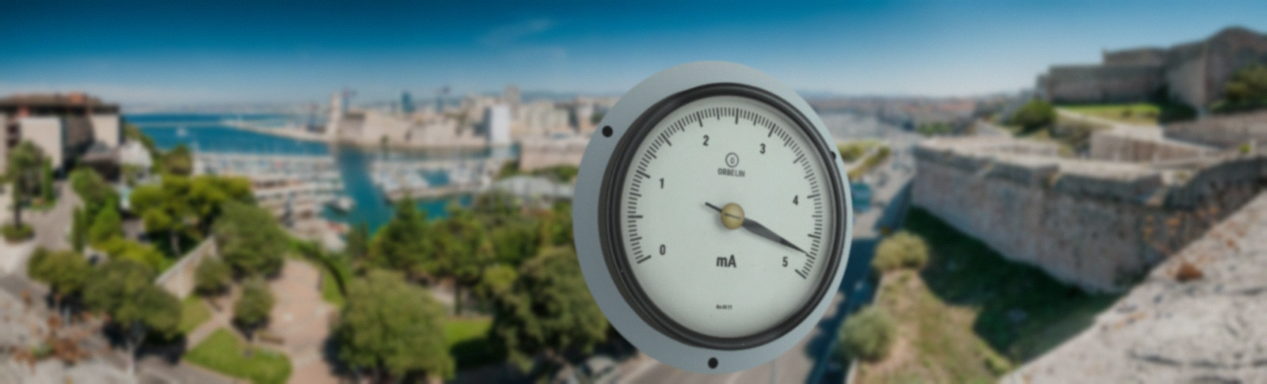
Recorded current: **4.75** mA
